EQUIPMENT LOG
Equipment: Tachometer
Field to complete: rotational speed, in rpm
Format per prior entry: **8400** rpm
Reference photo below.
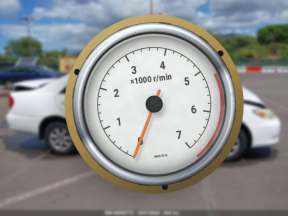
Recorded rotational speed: **0** rpm
